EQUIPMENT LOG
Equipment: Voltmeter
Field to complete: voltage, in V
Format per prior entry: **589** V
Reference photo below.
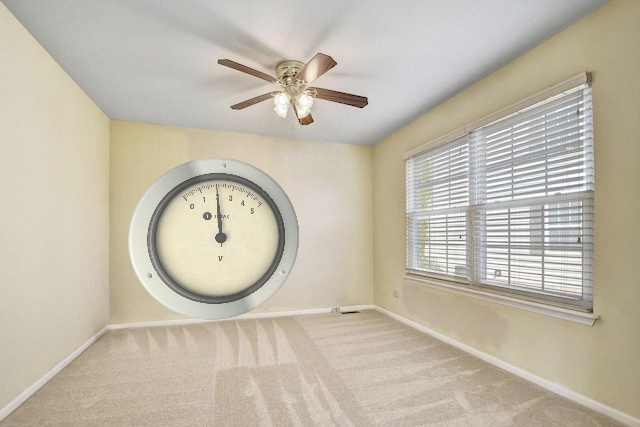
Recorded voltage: **2** V
